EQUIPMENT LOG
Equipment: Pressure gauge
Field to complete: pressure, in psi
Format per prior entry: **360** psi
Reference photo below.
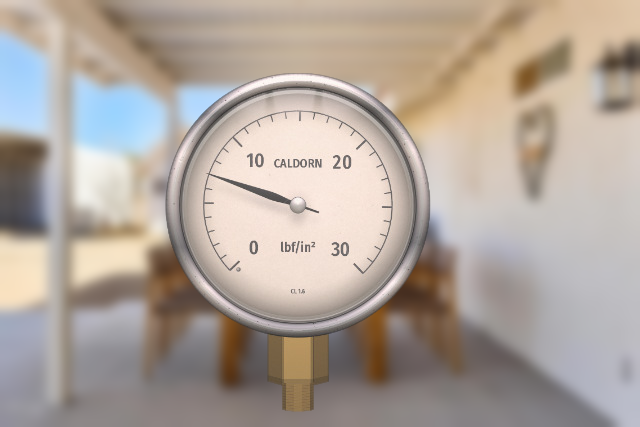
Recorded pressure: **7** psi
